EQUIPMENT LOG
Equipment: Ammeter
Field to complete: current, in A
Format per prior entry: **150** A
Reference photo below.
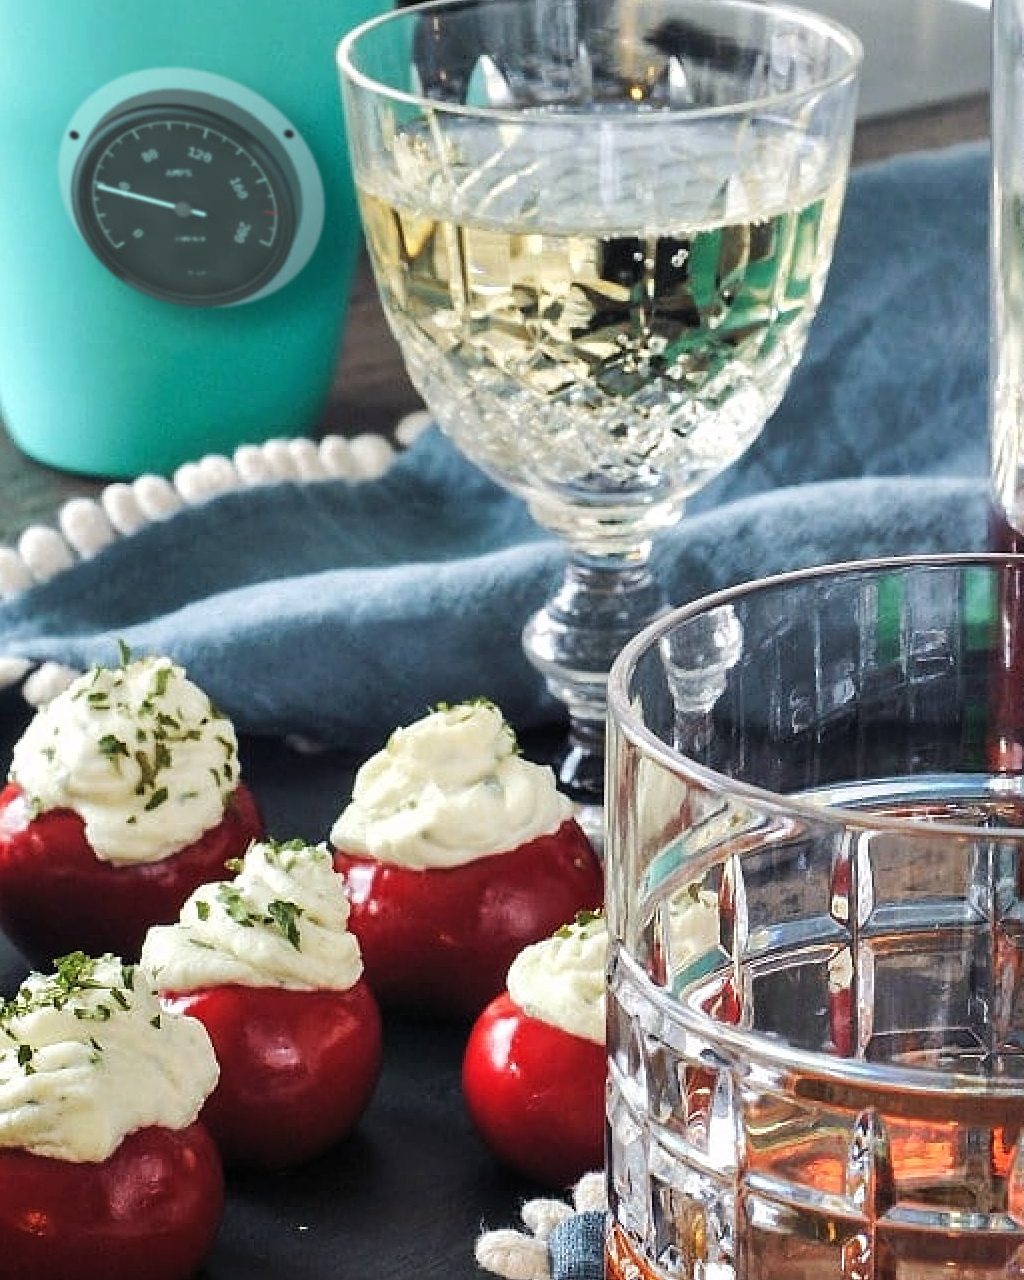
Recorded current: **40** A
